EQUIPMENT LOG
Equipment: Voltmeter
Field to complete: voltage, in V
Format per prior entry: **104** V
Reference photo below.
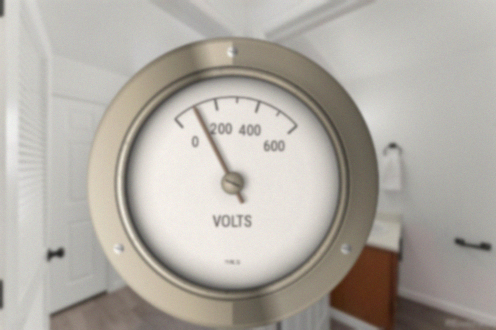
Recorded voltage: **100** V
